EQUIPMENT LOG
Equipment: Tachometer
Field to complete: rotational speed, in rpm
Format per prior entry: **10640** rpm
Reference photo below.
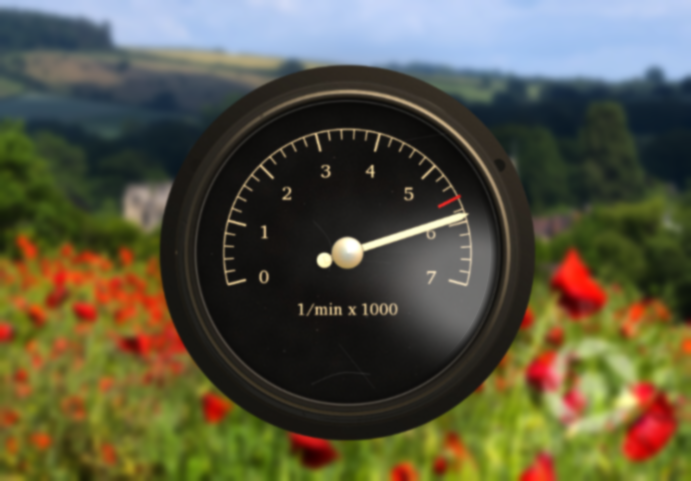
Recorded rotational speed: **5900** rpm
